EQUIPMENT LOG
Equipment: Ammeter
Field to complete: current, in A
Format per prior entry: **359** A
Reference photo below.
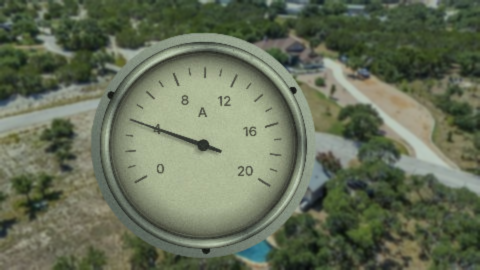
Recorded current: **4** A
